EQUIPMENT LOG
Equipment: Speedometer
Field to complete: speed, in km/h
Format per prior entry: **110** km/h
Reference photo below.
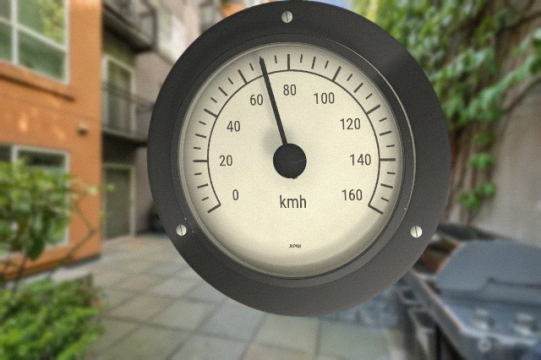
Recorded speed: **70** km/h
